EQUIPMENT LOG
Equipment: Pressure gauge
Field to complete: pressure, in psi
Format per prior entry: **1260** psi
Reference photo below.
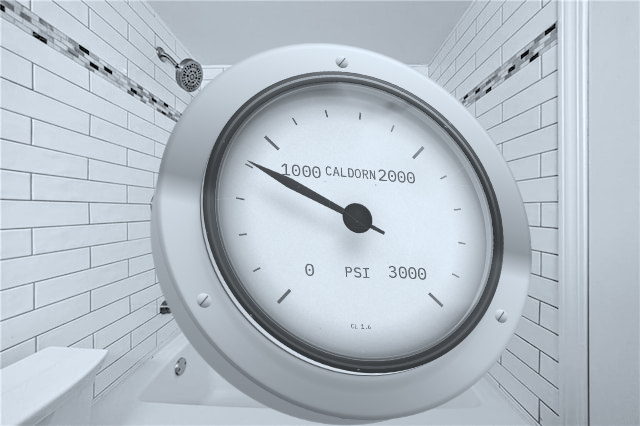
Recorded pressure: **800** psi
